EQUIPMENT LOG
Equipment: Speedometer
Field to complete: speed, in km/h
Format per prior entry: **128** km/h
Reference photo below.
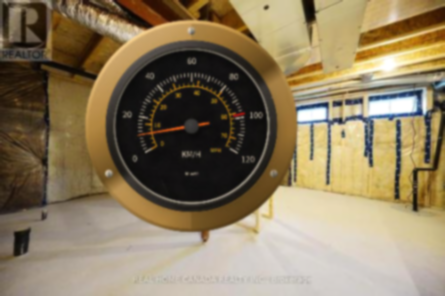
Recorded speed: **10** km/h
